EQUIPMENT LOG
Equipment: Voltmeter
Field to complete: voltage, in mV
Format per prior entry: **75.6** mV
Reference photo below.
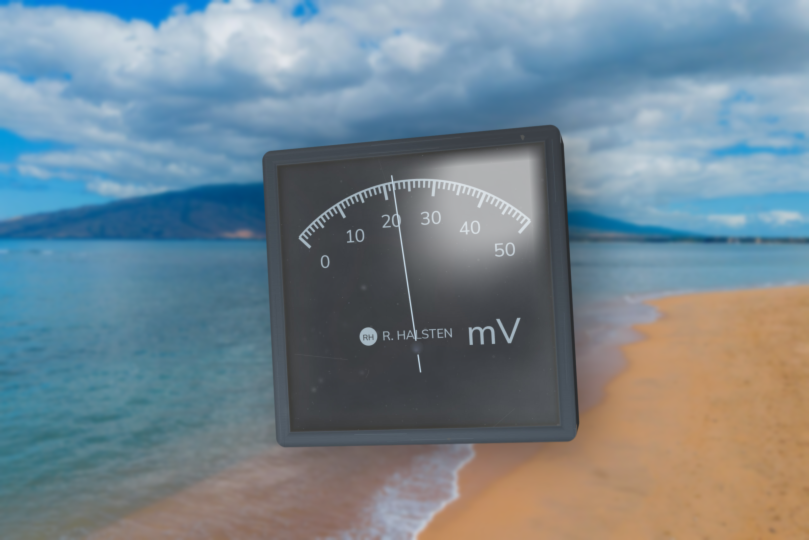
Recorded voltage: **22** mV
